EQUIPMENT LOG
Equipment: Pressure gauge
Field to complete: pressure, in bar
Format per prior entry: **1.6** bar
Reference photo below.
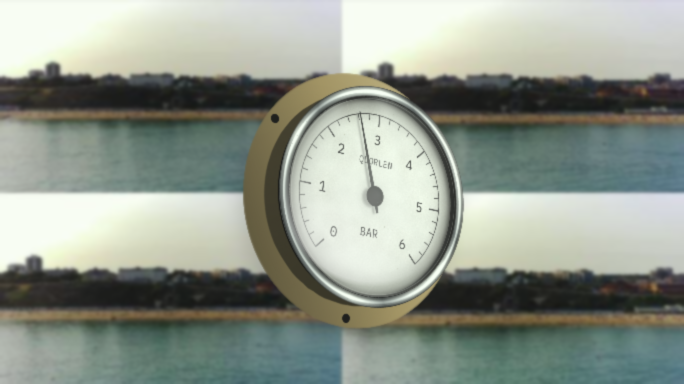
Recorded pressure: **2.6** bar
